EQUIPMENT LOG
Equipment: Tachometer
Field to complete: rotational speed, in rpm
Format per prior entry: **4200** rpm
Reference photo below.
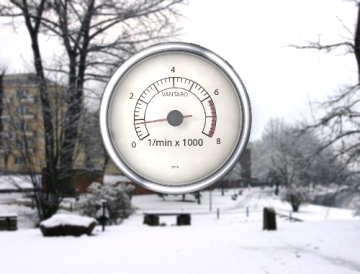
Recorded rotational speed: **800** rpm
